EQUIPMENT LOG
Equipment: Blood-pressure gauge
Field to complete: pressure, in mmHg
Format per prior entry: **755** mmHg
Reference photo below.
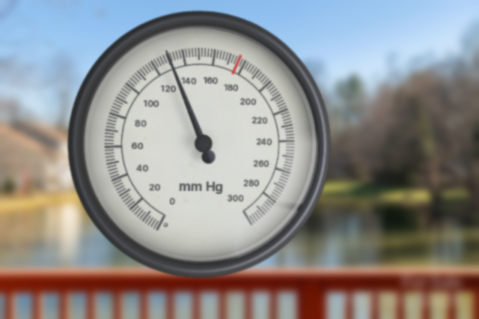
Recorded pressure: **130** mmHg
